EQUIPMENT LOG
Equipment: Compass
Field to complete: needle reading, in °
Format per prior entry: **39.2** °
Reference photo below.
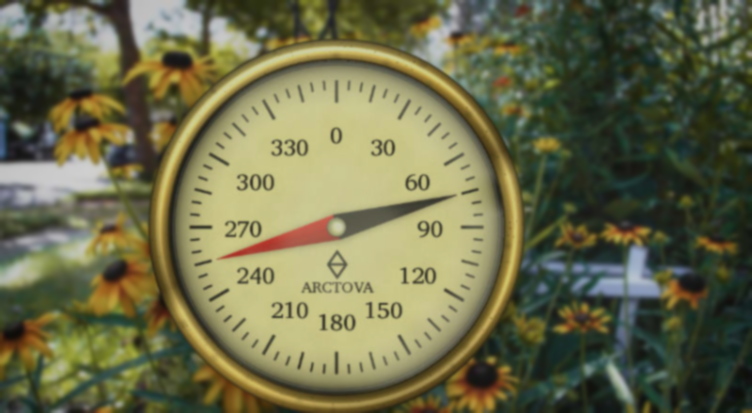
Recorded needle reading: **255** °
